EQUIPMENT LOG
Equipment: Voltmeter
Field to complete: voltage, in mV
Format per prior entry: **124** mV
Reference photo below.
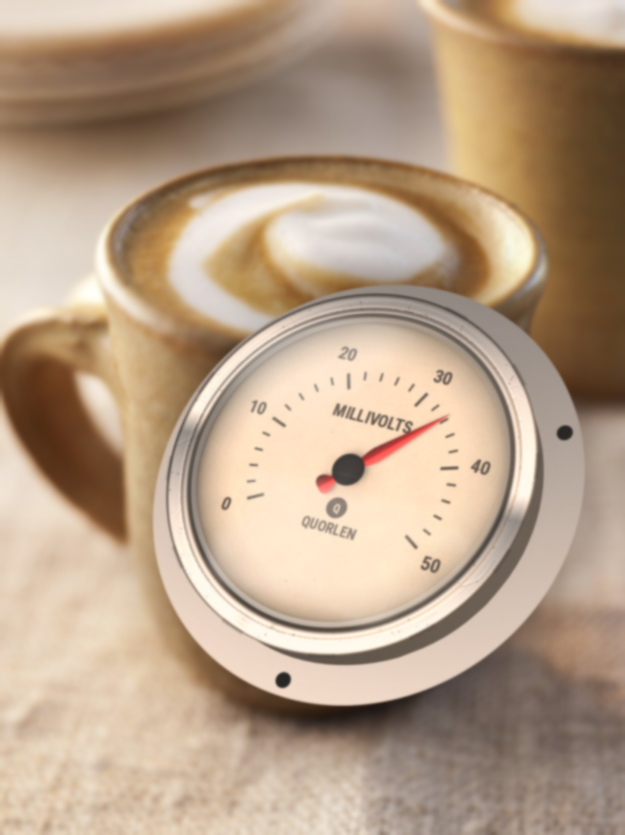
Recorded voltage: **34** mV
